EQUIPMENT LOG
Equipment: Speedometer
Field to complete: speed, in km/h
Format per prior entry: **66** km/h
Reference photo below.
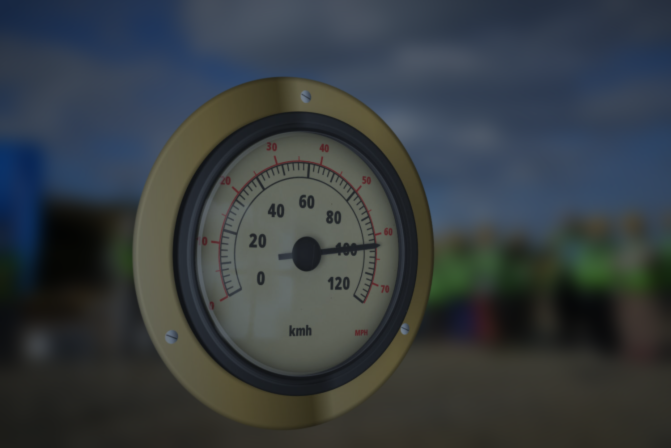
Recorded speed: **100** km/h
